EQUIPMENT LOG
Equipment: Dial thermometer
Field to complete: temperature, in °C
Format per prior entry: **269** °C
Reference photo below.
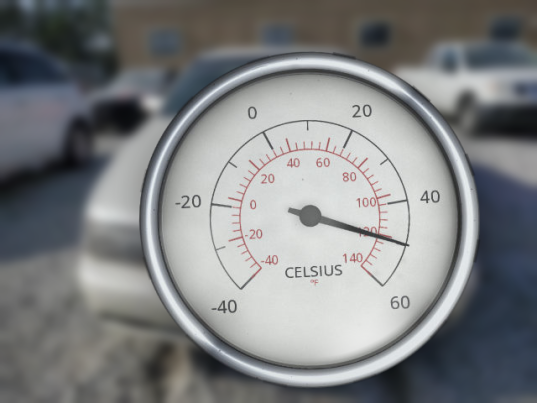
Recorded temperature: **50** °C
